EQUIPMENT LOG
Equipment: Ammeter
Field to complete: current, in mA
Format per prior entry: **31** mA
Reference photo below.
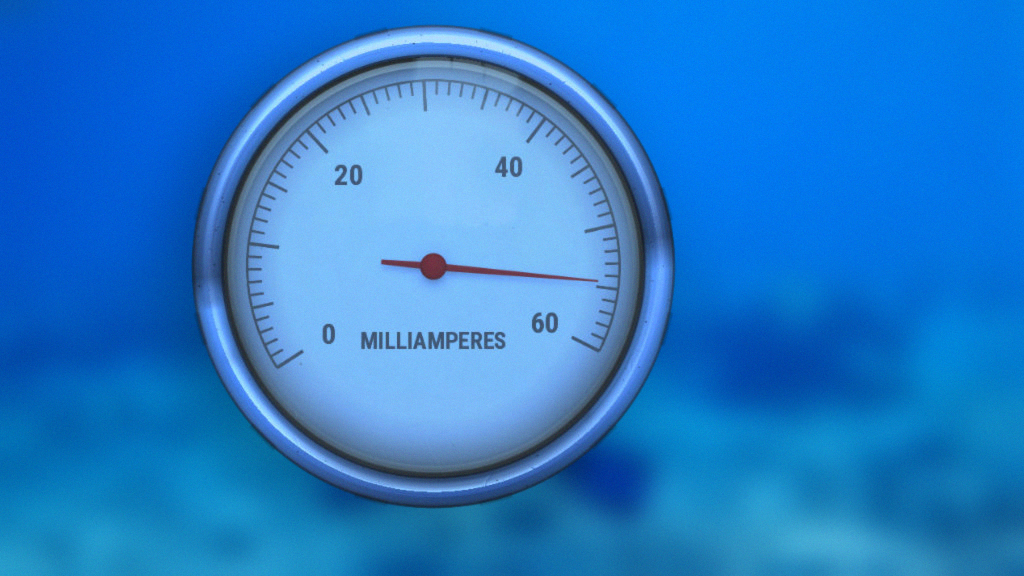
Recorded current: **54.5** mA
